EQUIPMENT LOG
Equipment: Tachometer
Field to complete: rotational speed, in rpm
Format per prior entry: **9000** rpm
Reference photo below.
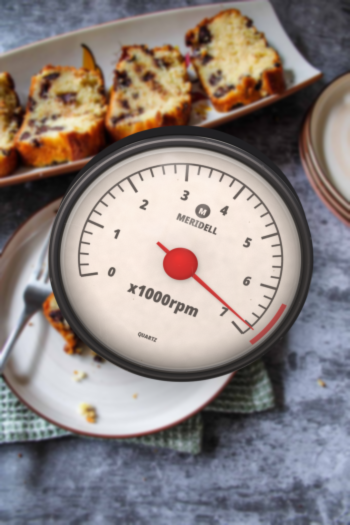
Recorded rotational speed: **6800** rpm
